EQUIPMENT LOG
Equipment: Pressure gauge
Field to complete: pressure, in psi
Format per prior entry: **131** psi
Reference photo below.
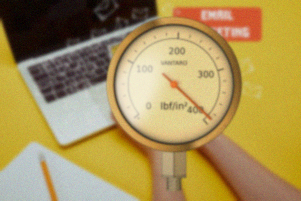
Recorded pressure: **390** psi
